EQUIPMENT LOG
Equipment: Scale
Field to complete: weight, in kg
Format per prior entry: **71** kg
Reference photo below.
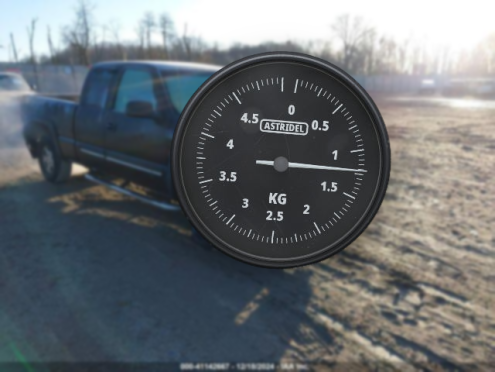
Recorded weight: **1.2** kg
